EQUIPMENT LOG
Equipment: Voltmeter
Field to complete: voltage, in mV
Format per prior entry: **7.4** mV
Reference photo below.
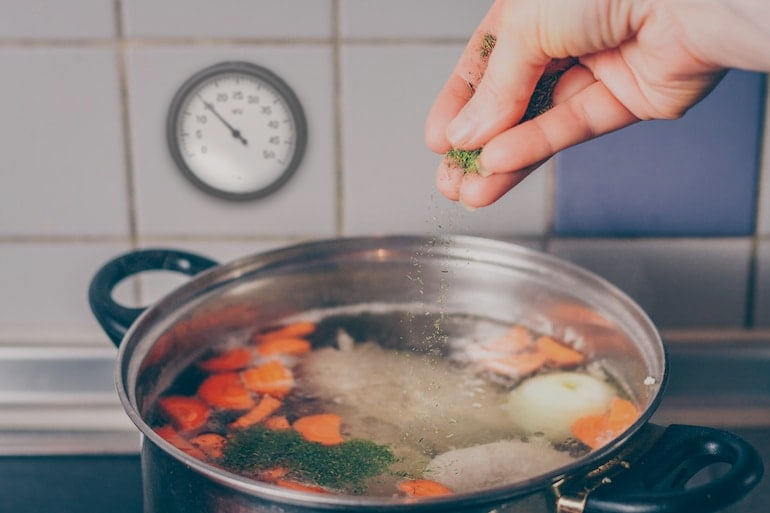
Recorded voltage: **15** mV
